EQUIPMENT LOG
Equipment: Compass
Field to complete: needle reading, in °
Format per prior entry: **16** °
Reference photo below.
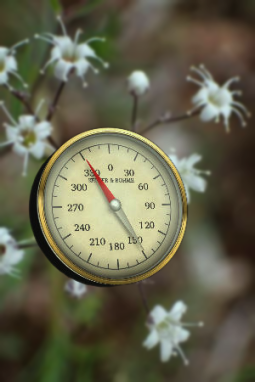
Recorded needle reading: **330** °
